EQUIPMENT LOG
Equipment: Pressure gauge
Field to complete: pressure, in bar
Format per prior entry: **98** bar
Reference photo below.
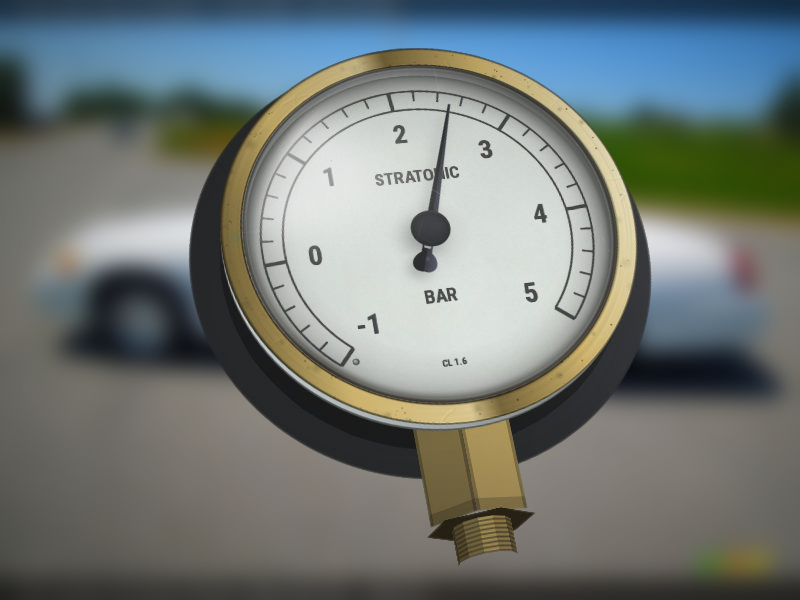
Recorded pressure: **2.5** bar
